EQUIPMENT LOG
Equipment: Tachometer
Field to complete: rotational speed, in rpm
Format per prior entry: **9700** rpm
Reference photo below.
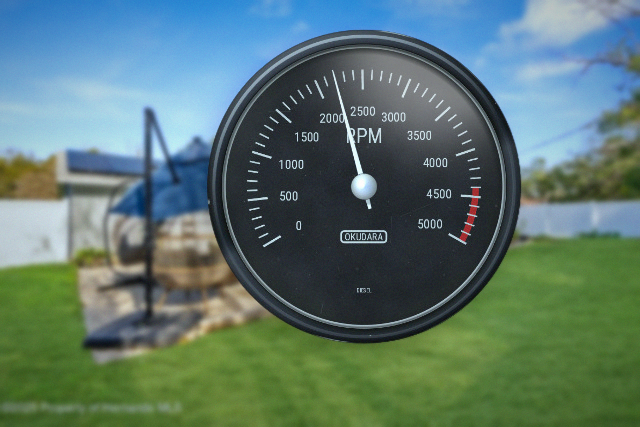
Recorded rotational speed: **2200** rpm
